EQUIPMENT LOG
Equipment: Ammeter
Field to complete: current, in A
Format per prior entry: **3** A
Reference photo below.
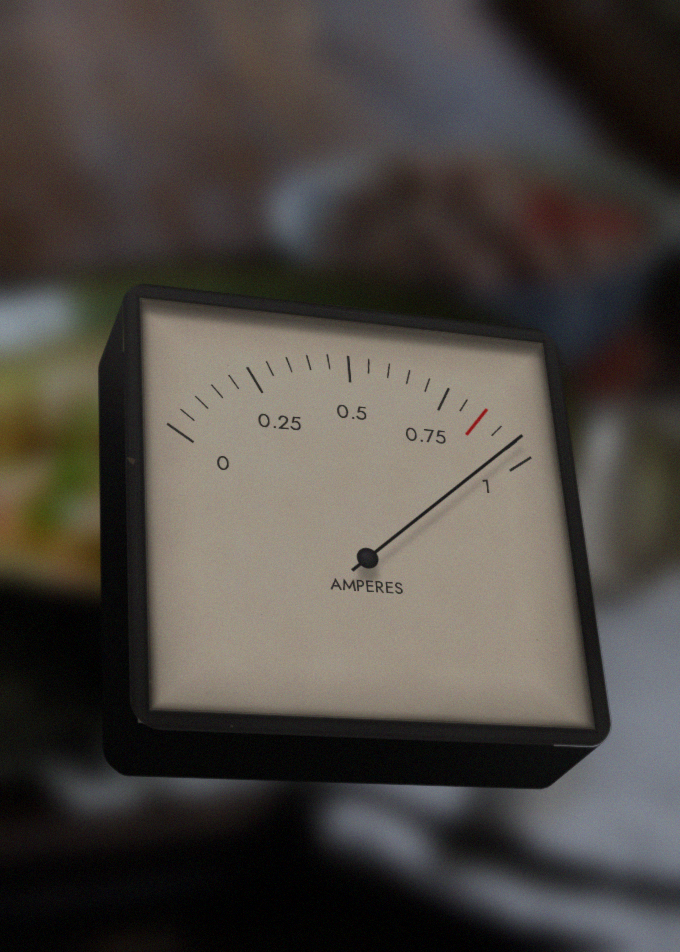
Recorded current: **0.95** A
